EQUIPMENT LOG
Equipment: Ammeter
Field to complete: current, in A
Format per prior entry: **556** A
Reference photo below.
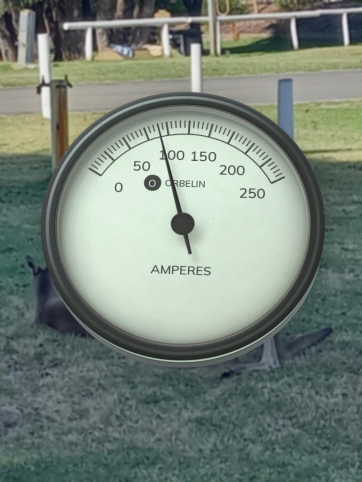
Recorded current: **90** A
